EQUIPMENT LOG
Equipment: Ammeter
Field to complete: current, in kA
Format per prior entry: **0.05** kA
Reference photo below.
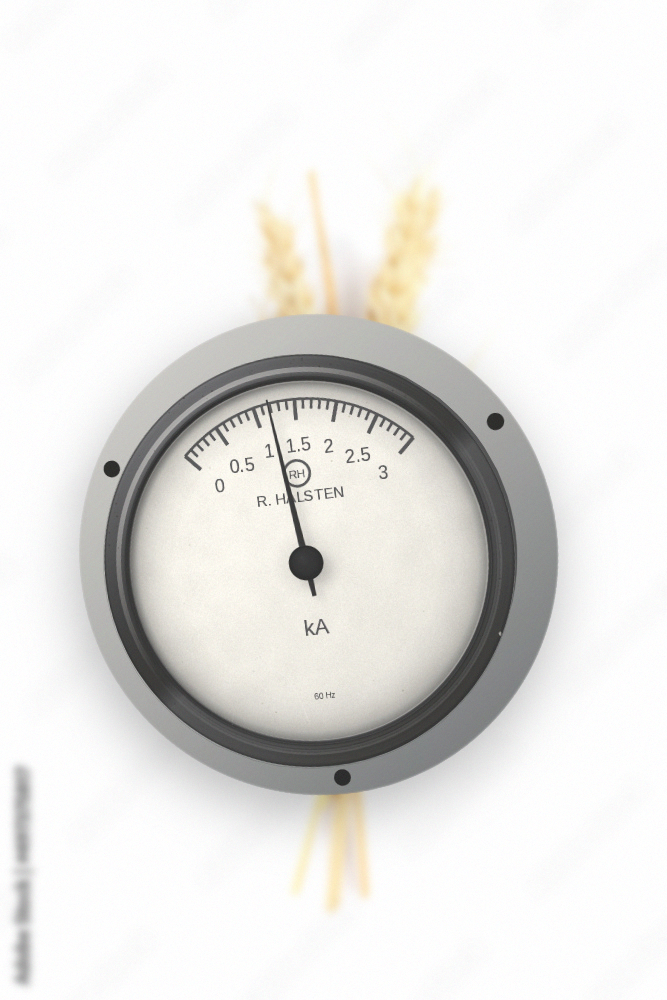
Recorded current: **1.2** kA
